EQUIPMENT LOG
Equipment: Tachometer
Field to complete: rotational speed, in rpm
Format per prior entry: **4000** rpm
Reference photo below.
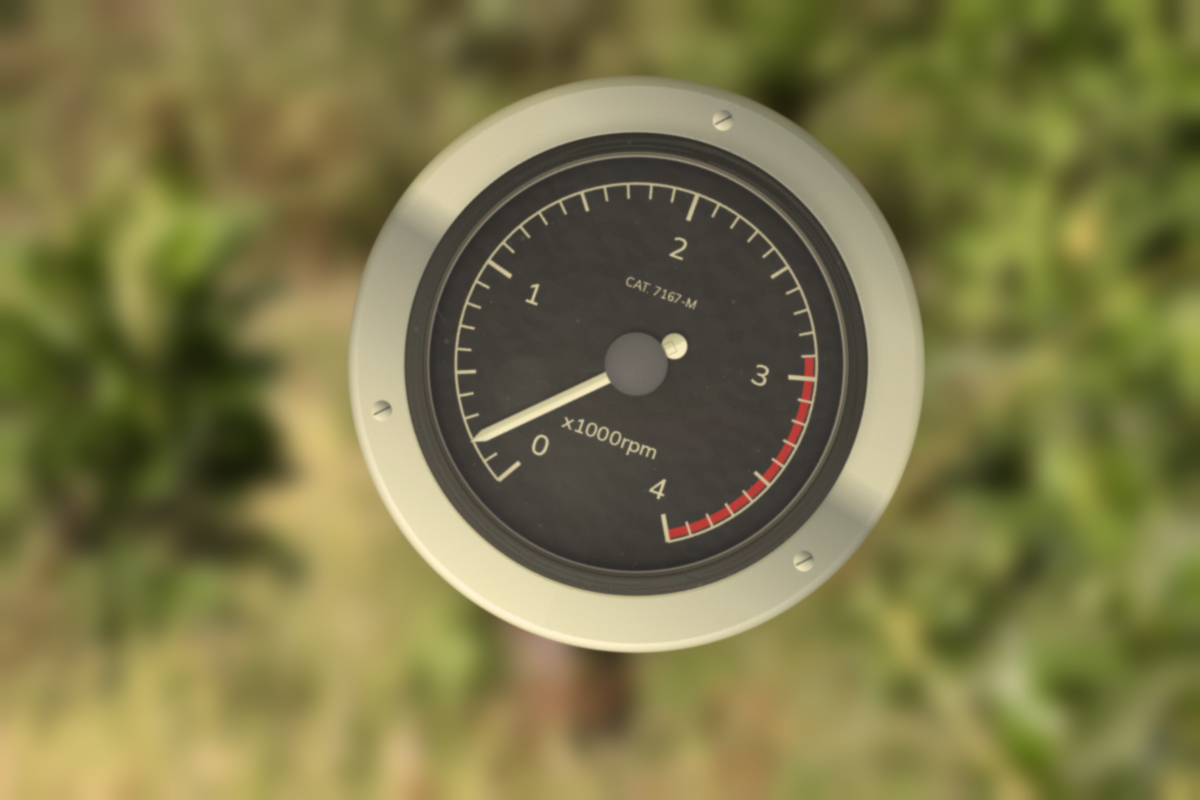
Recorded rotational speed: **200** rpm
